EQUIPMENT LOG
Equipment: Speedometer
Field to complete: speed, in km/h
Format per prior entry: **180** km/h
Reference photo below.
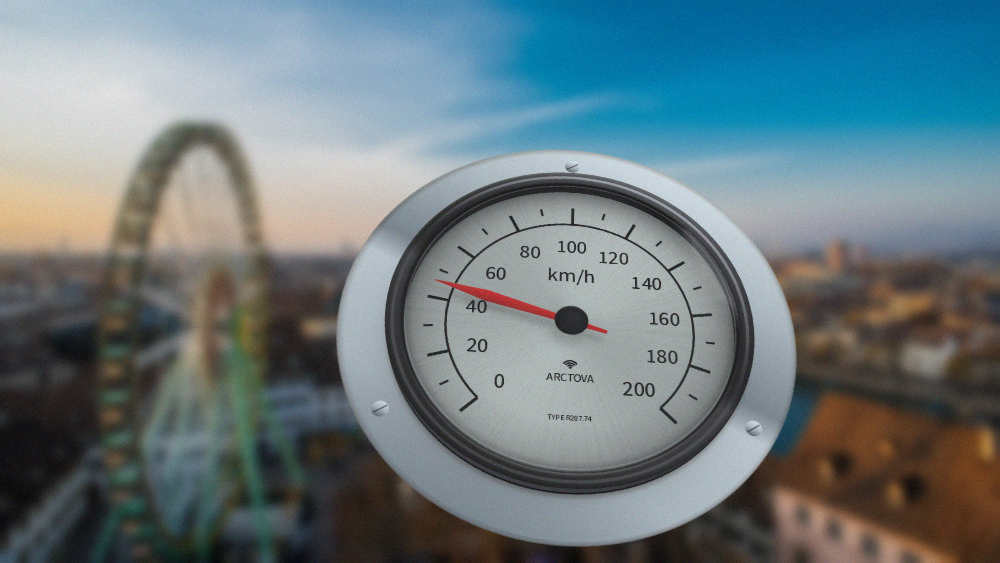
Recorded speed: **45** km/h
